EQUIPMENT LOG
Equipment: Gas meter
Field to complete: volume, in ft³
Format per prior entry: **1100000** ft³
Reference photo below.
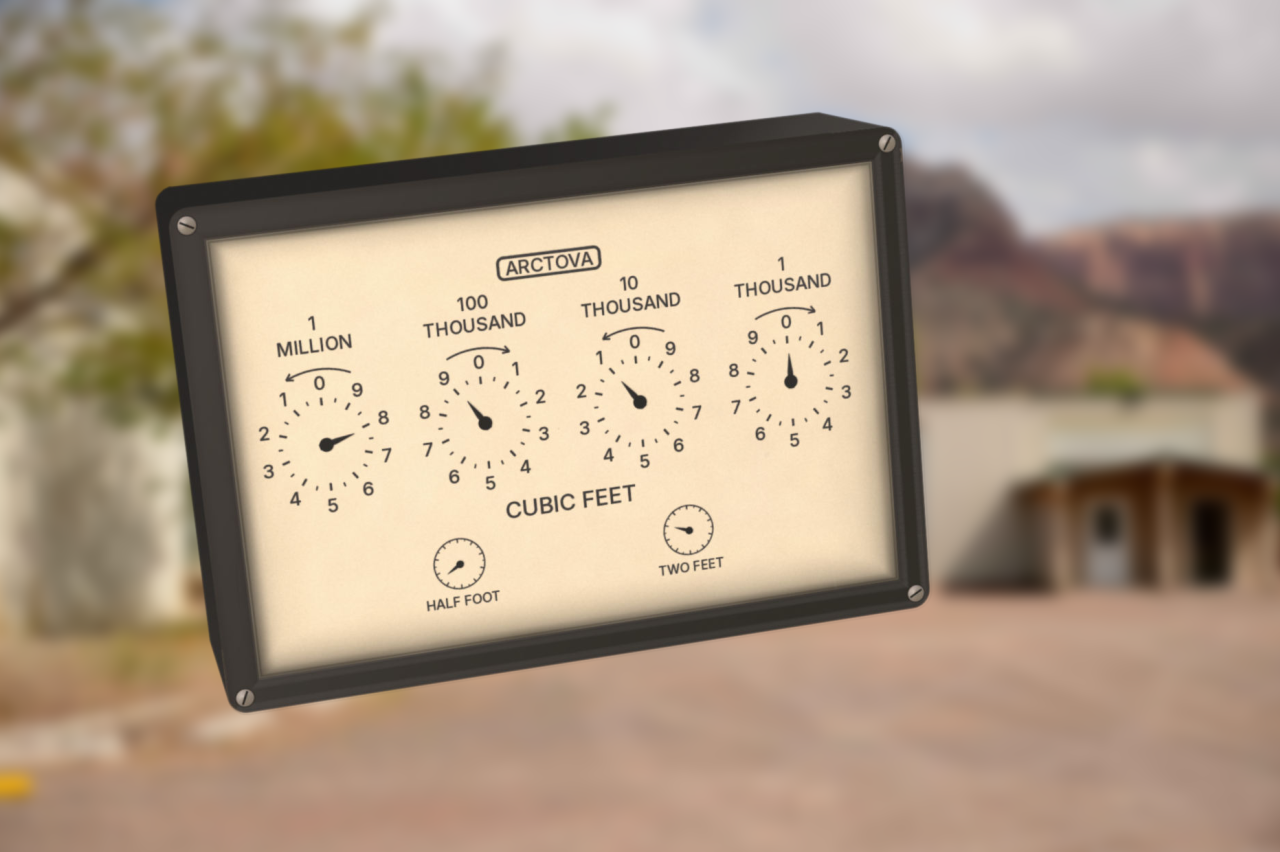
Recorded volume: **791000** ft³
